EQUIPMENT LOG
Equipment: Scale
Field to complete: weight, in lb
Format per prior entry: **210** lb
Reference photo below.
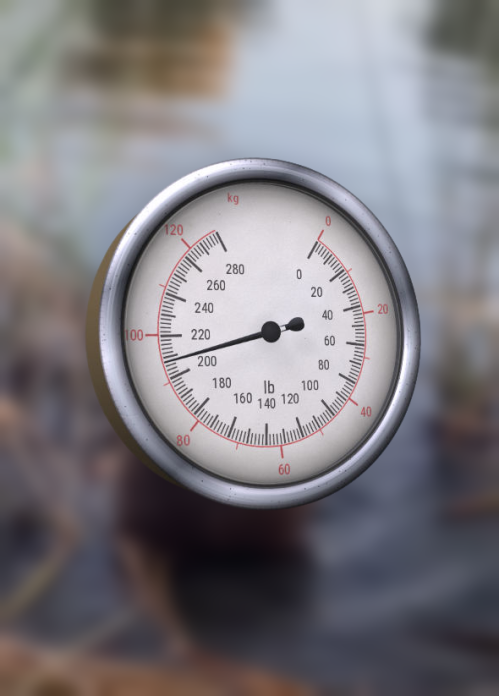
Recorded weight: **208** lb
